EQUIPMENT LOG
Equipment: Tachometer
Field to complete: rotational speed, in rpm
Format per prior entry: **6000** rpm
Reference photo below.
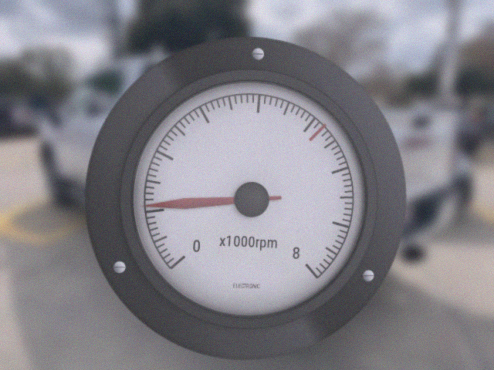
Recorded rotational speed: **1100** rpm
